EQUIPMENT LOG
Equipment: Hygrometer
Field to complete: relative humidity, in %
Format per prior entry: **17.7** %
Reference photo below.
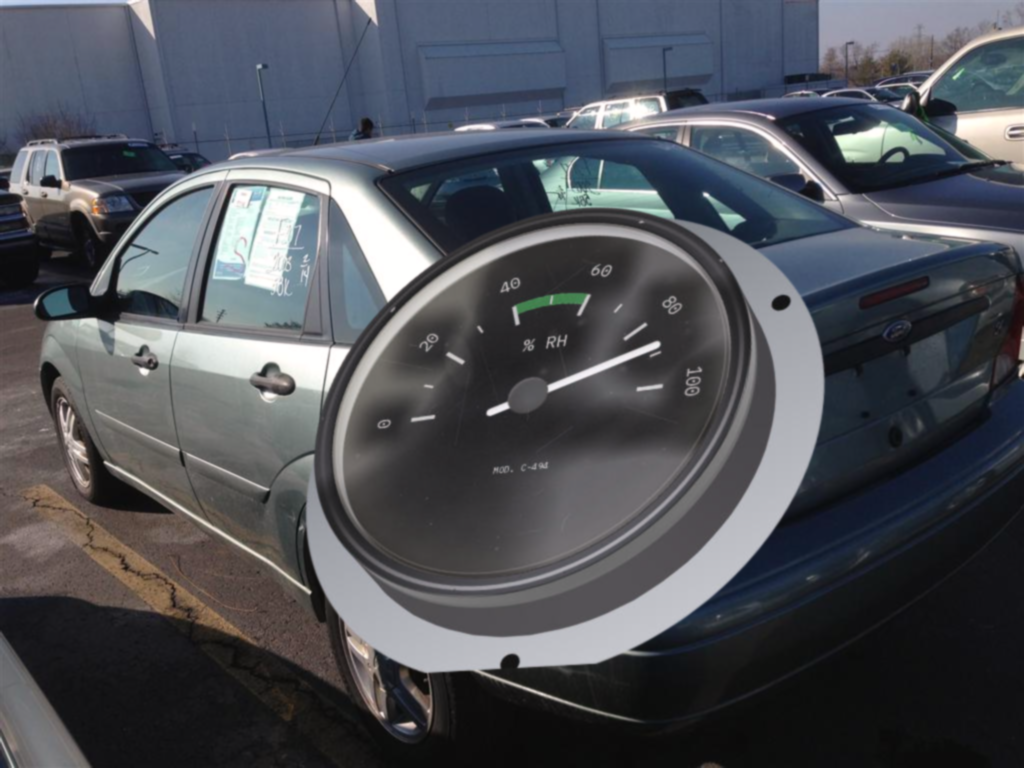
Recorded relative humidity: **90** %
